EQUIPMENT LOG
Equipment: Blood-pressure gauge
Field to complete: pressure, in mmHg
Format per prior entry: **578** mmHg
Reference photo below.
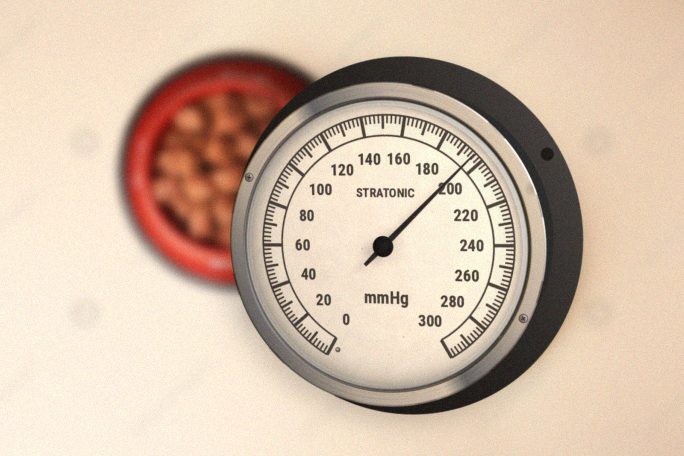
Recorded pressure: **196** mmHg
